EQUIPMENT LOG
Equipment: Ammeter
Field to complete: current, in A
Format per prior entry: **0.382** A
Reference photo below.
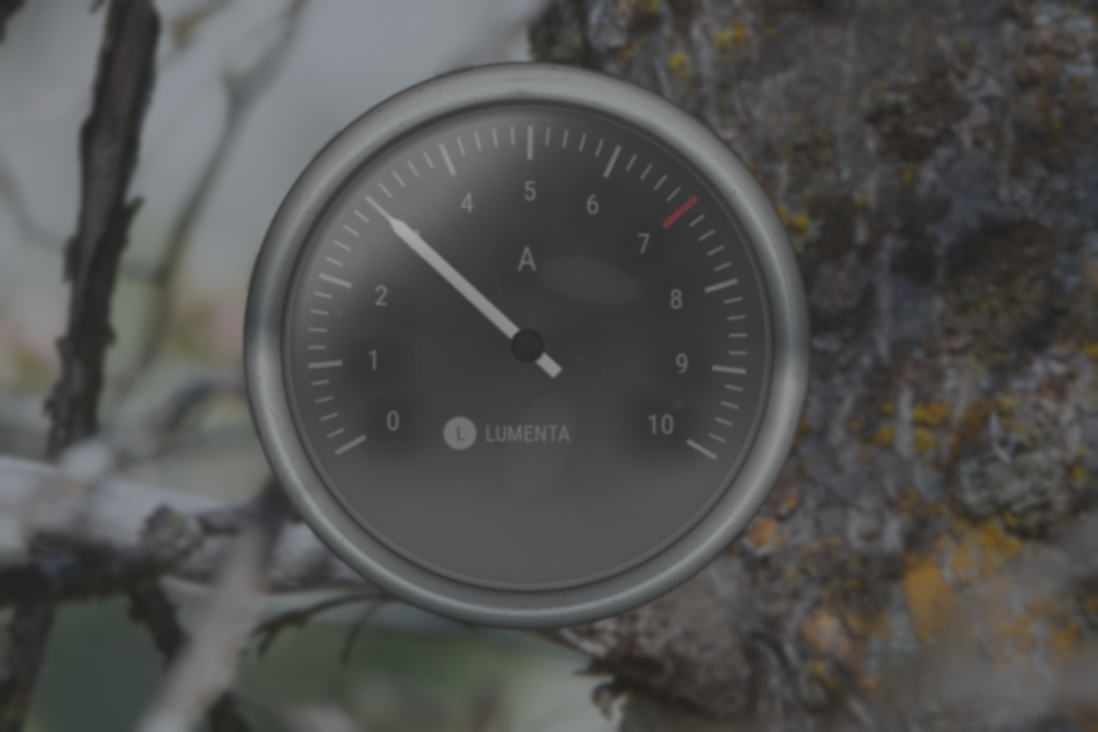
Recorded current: **3** A
